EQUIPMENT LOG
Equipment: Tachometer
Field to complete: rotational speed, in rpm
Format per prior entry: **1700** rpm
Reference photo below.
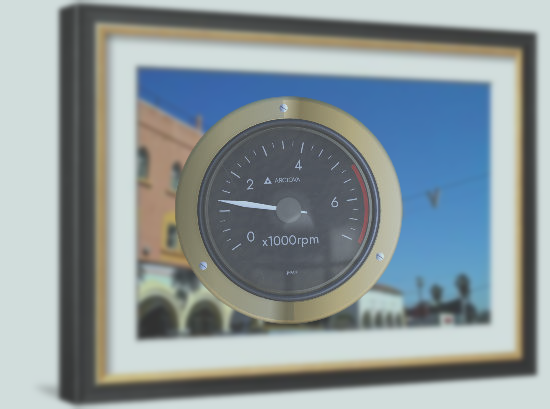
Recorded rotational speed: **1250** rpm
